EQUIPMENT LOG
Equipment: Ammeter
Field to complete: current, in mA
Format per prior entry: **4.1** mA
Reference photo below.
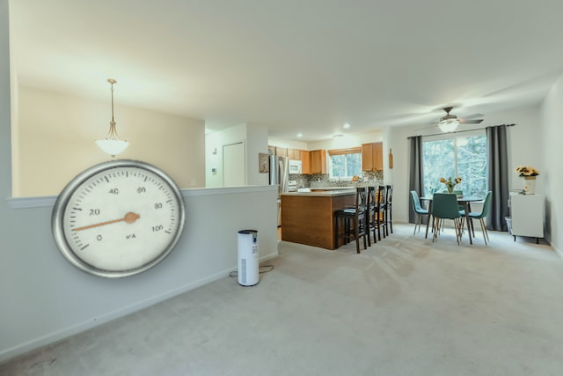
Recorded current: **10** mA
